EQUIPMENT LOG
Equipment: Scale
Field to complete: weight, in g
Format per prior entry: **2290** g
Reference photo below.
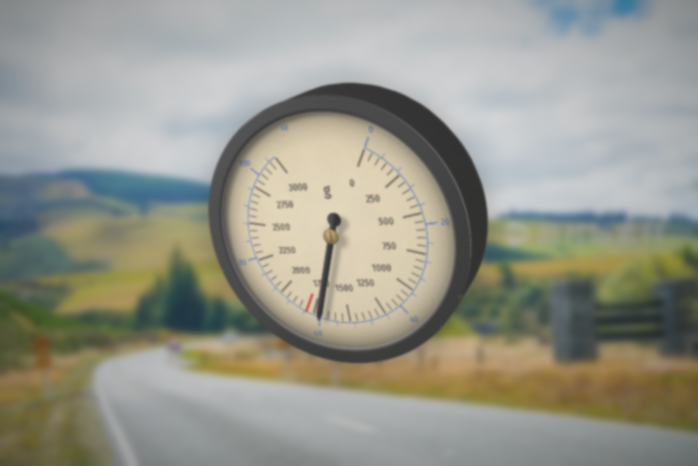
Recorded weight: **1700** g
